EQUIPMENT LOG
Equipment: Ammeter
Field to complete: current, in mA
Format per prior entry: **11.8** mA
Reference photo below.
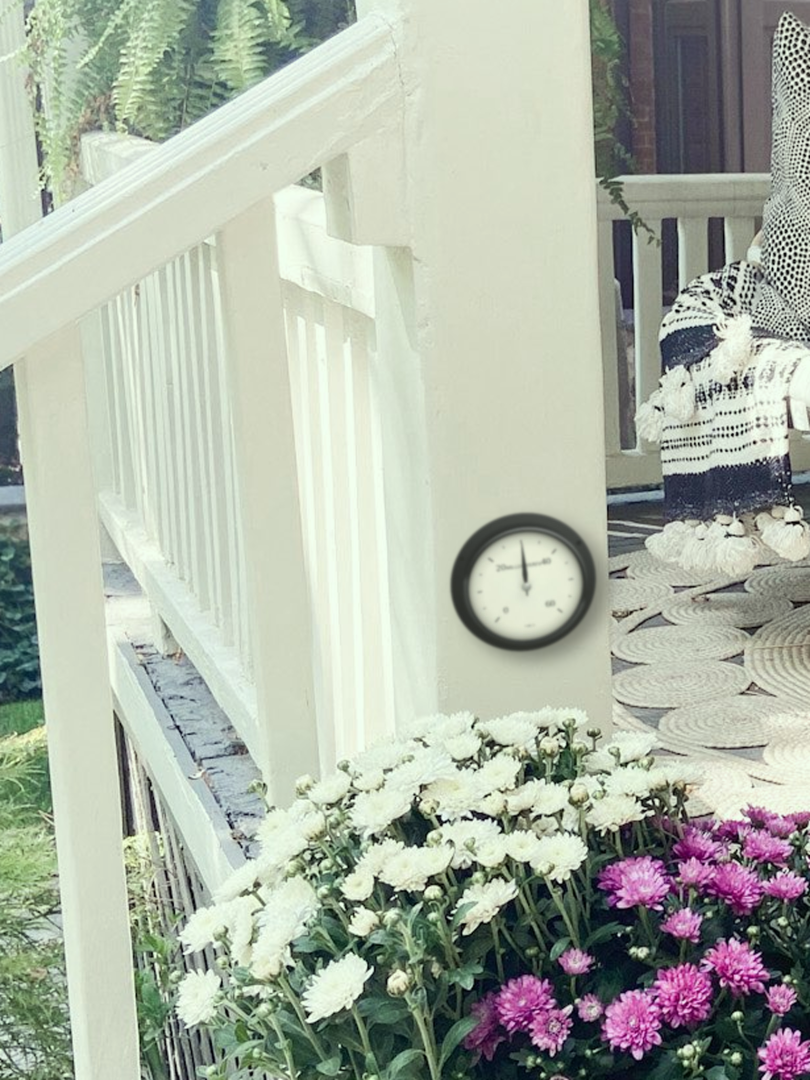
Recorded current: **30** mA
